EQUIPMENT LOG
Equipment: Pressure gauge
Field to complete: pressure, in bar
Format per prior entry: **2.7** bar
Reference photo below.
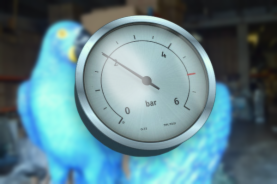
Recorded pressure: **2** bar
